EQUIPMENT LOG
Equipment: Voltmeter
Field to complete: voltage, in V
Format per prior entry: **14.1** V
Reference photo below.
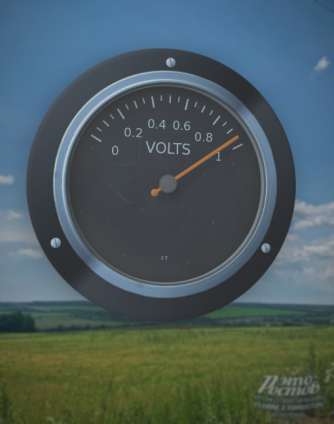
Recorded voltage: **0.95** V
